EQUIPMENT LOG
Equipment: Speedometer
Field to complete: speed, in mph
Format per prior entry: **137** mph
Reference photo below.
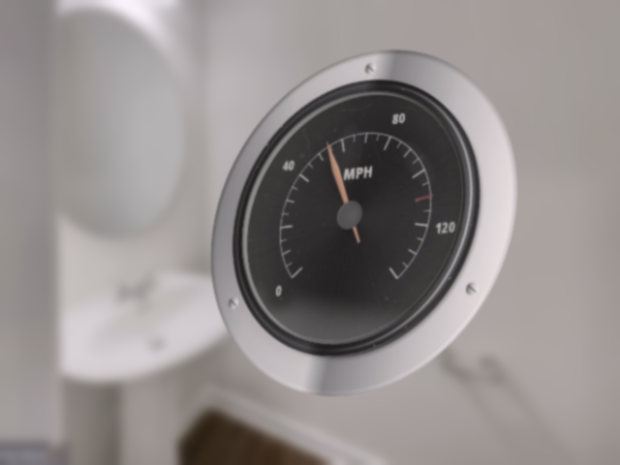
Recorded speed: **55** mph
